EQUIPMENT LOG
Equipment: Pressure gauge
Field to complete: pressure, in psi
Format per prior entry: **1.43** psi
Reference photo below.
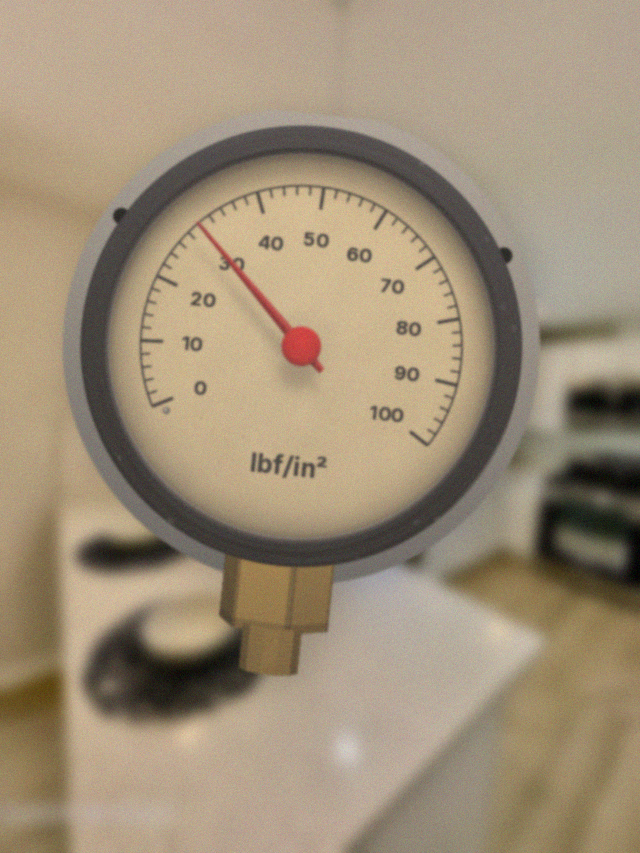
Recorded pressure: **30** psi
